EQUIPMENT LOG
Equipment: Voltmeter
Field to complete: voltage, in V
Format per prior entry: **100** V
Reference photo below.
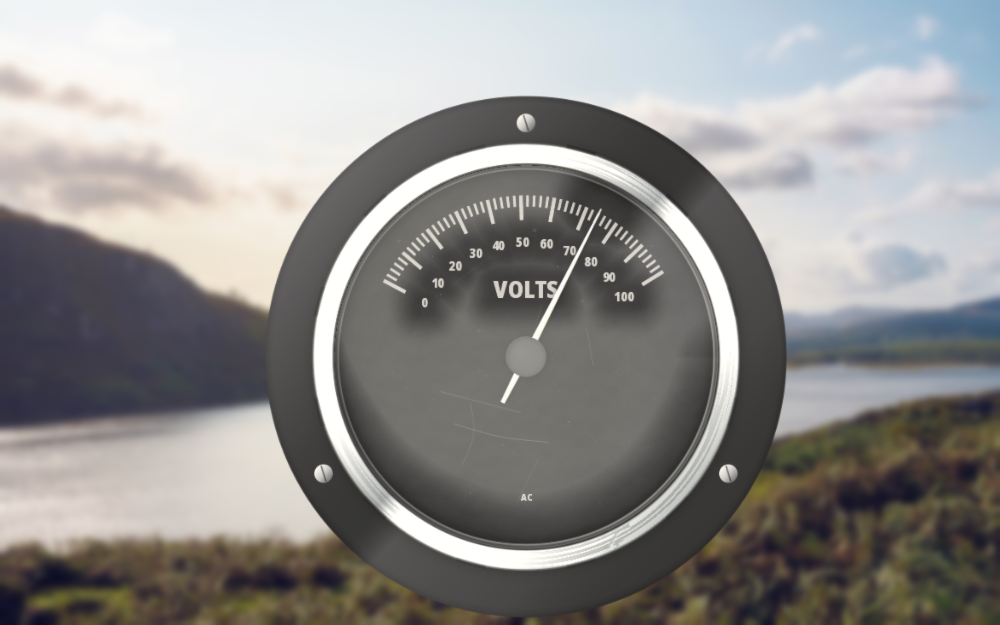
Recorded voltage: **74** V
